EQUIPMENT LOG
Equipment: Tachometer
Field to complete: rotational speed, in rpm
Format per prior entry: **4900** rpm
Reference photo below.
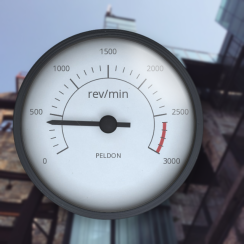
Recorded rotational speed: **400** rpm
